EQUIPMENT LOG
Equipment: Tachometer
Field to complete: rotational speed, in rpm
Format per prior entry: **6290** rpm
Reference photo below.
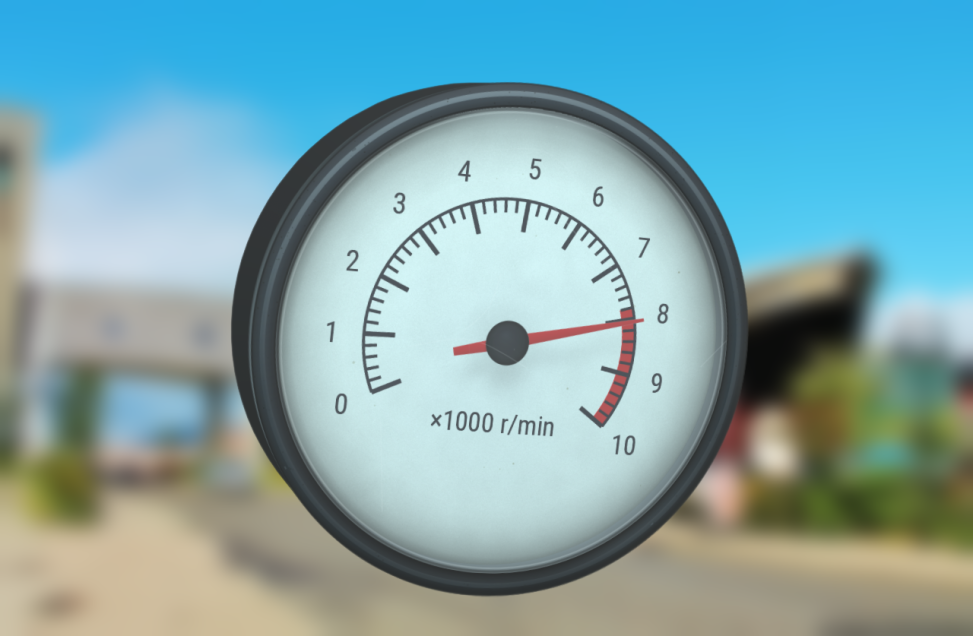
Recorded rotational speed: **8000** rpm
